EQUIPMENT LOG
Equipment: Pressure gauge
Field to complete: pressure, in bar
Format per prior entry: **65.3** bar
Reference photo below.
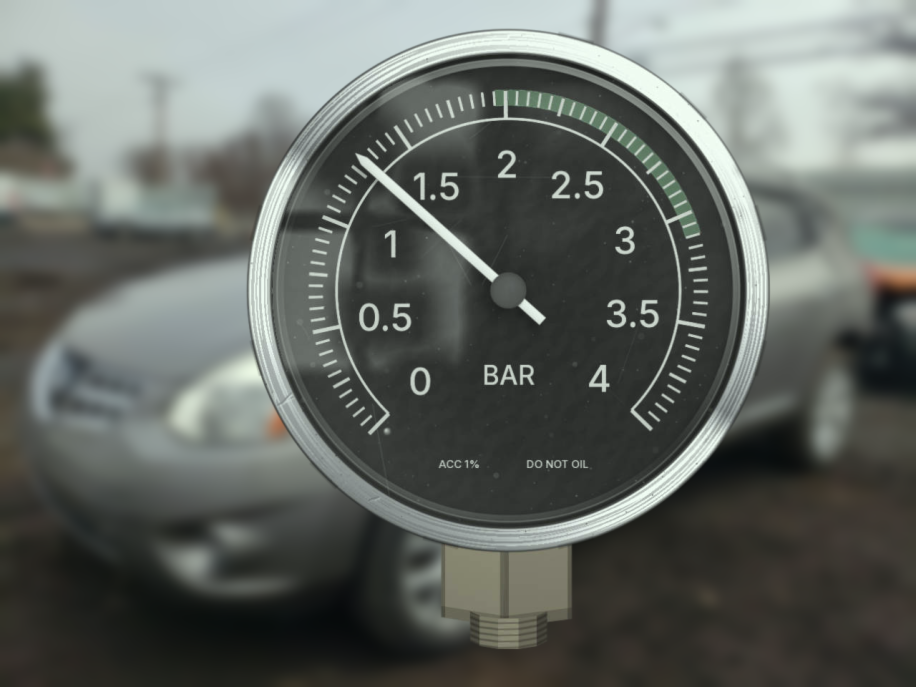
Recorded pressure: **1.3** bar
